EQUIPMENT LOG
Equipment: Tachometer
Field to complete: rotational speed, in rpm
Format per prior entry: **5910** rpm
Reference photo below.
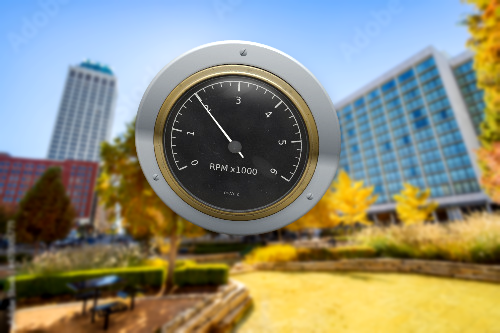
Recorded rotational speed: **2000** rpm
